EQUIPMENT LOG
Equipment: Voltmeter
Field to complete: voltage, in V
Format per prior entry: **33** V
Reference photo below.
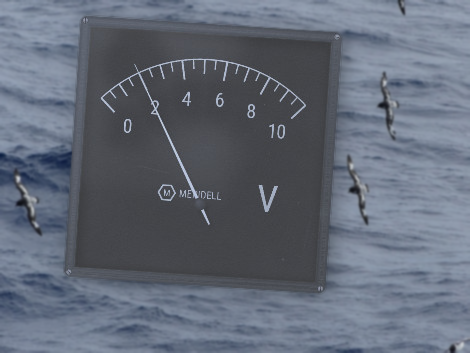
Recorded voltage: **2** V
